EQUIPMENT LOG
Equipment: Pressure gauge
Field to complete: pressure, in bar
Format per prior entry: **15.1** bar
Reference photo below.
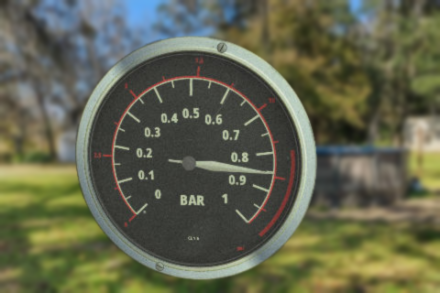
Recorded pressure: **0.85** bar
